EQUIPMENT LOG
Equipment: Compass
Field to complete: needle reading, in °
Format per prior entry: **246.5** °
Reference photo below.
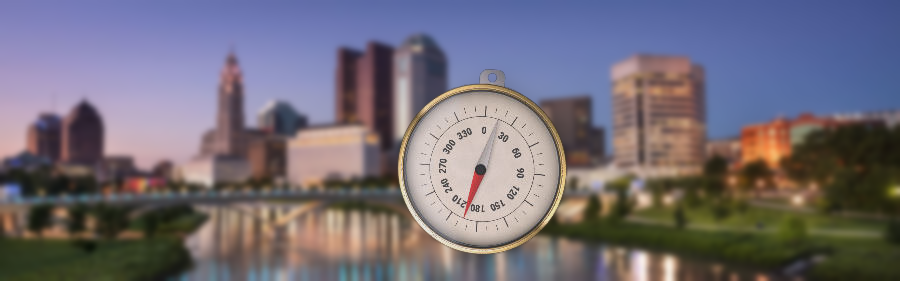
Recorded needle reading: **195** °
